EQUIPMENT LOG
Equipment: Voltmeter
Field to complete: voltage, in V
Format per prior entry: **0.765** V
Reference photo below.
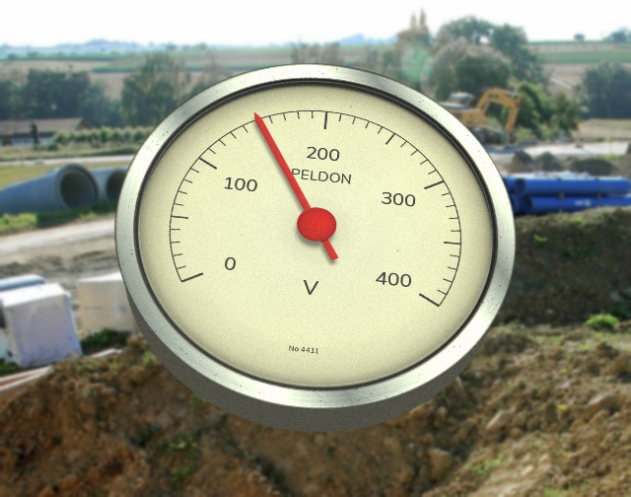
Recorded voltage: **150** V
